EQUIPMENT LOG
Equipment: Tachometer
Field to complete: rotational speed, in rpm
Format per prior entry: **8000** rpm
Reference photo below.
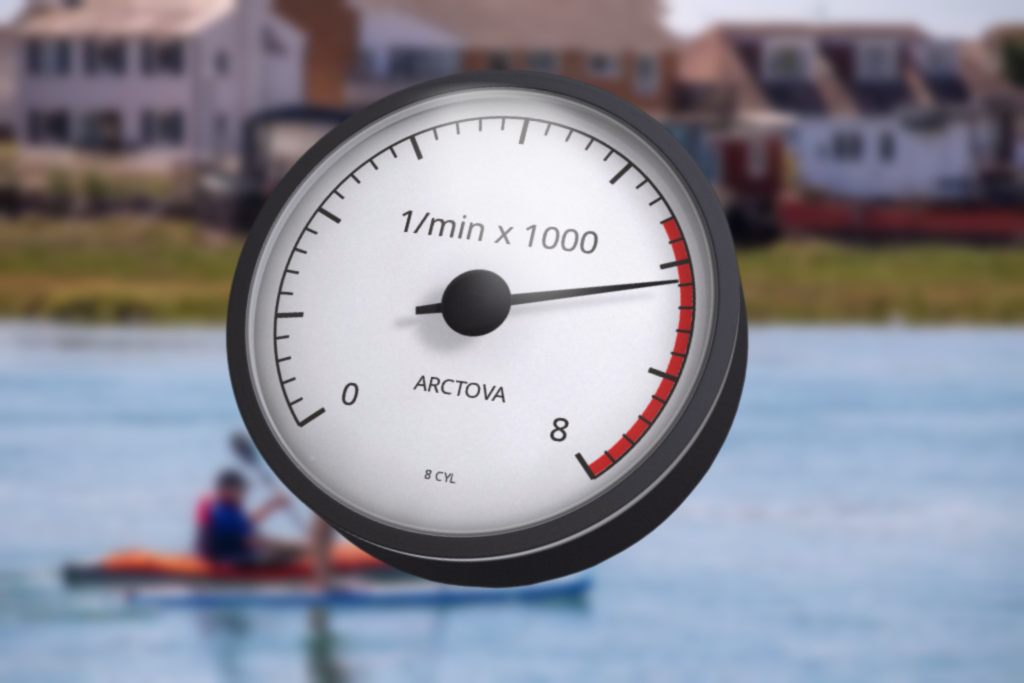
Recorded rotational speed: **6200** rpm
